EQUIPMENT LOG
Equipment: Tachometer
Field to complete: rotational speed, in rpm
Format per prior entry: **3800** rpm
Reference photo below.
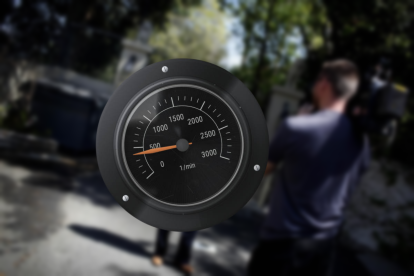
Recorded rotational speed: **400** rpm
